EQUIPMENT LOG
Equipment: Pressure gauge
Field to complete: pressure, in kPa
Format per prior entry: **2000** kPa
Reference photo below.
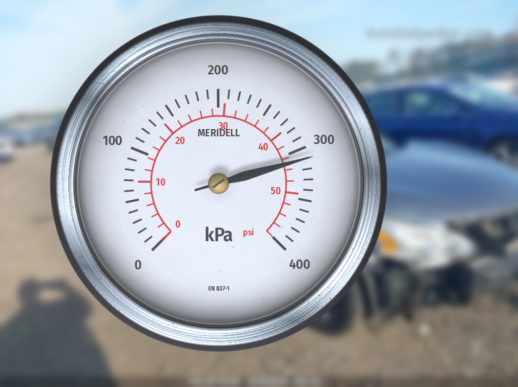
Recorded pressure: **310** kPa
